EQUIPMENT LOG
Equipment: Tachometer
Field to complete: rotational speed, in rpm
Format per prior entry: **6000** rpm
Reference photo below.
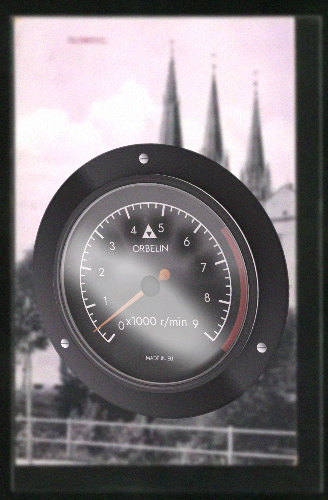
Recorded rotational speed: **400** rpm
